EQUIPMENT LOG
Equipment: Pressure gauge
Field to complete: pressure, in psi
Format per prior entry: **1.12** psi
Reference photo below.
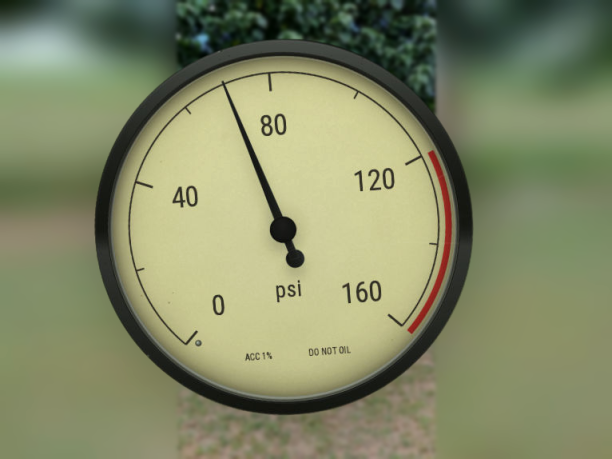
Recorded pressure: **70** psi
